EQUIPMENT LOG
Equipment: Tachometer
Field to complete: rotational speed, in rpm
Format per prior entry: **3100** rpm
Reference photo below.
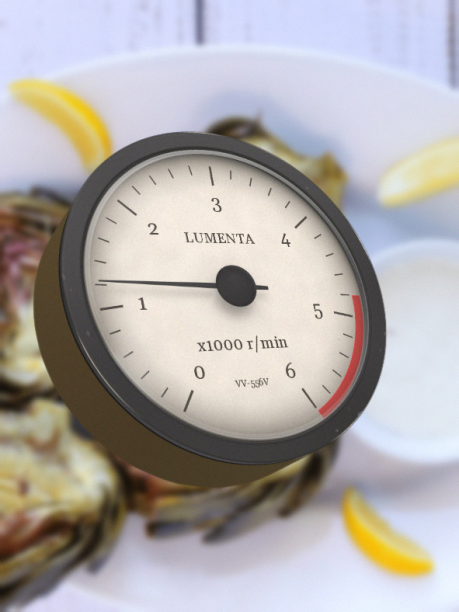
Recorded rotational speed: **1200** rpm
